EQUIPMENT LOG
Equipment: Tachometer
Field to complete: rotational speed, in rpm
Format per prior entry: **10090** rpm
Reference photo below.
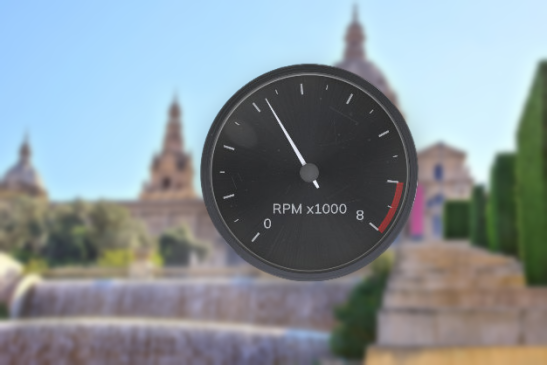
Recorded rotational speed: **3250** rpm
